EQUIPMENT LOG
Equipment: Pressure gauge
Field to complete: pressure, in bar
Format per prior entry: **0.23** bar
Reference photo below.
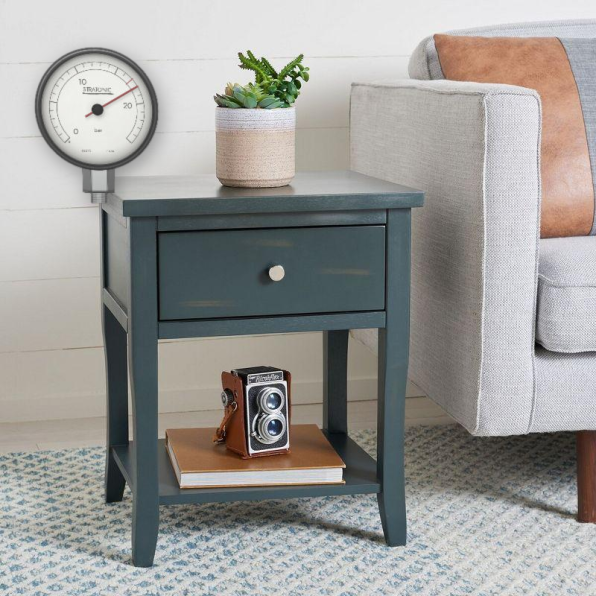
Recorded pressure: **18** bar
